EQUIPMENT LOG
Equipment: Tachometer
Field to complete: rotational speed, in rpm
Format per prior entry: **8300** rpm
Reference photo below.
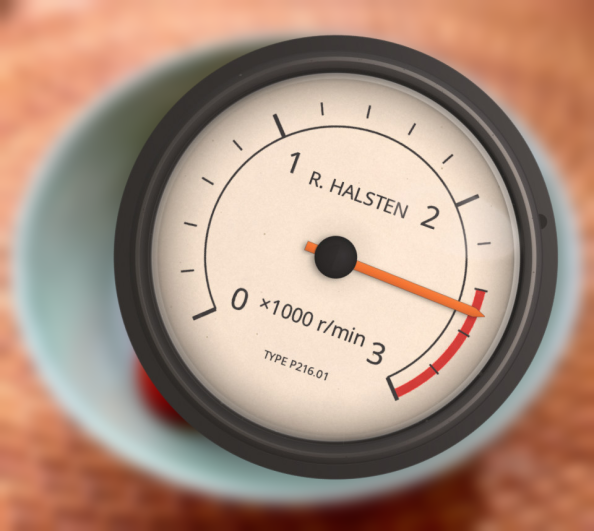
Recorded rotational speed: **2500** rpm
